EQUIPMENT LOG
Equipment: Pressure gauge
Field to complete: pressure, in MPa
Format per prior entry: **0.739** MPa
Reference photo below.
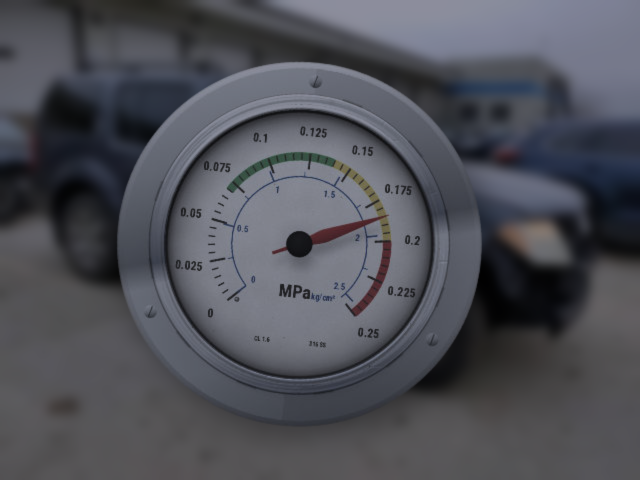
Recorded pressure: **0.185** MPa
